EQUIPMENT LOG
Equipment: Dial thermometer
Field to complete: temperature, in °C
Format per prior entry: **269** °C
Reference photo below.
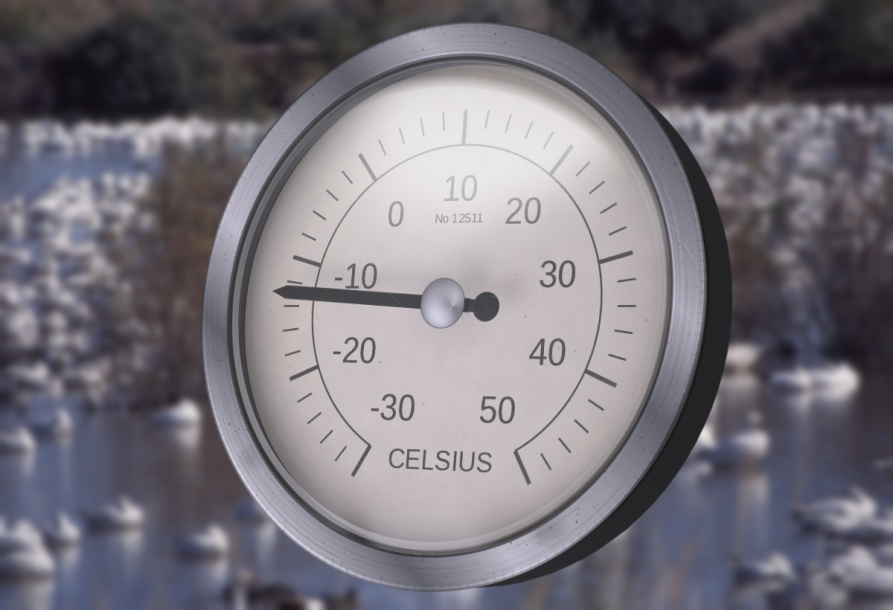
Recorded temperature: **-13** °C
